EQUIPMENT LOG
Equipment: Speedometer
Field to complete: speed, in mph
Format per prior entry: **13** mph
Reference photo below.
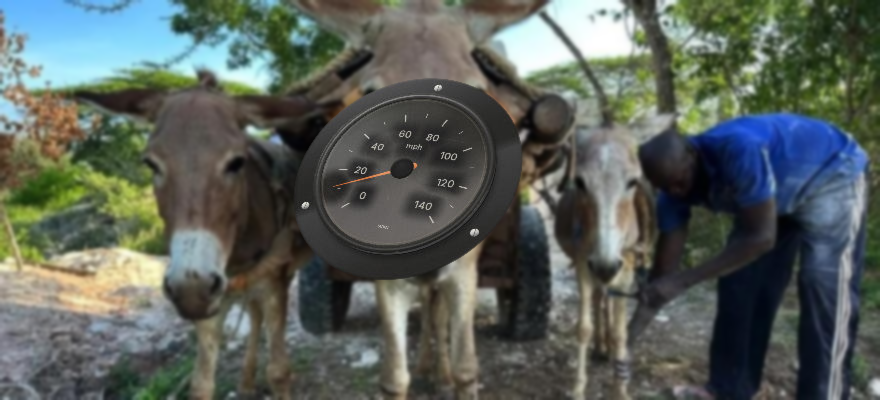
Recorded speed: **10** mph
